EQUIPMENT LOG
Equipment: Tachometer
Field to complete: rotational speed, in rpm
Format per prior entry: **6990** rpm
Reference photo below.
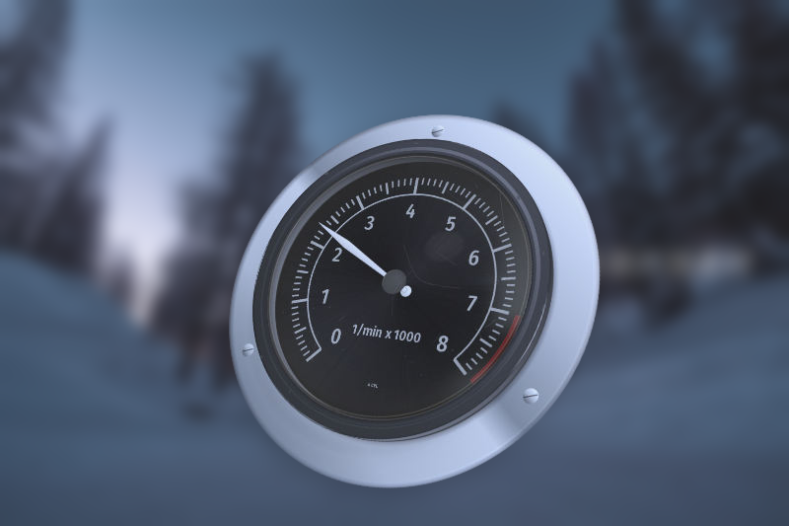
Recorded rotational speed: **2300** rpm
